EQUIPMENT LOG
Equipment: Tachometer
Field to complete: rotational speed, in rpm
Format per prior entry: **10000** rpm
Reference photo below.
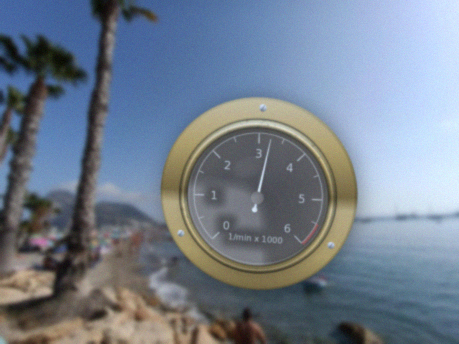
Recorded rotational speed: **3250** rpm
